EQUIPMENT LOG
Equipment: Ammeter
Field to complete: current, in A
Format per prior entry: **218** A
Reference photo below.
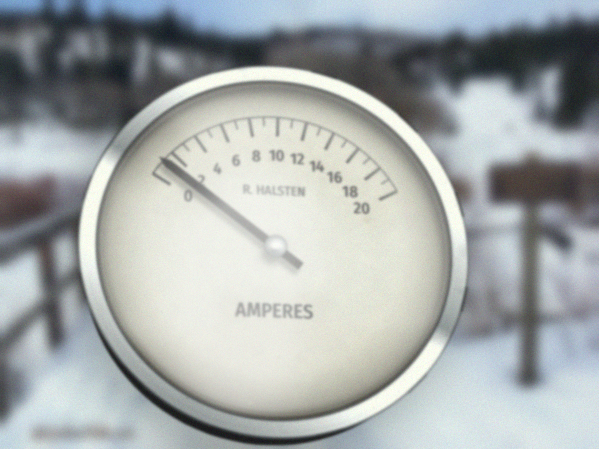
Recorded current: **1** A
